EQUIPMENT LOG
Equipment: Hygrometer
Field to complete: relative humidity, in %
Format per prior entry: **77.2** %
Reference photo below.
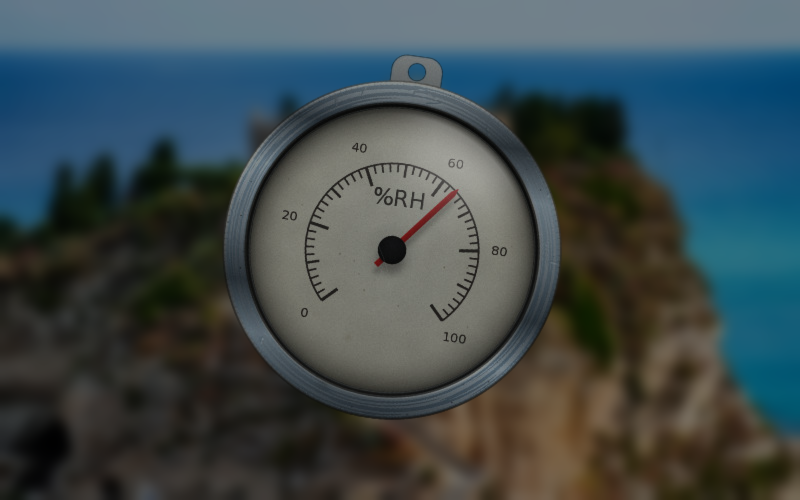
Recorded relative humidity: **64** %
